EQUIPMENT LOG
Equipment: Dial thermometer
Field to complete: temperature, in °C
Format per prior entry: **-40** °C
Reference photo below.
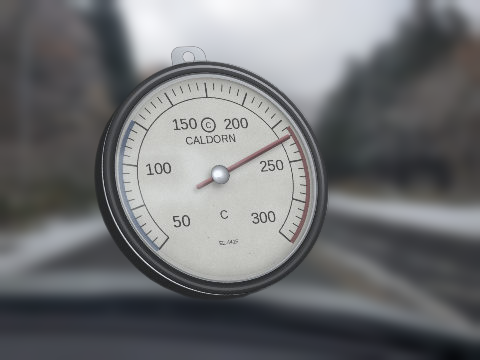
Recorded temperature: **235** °C
